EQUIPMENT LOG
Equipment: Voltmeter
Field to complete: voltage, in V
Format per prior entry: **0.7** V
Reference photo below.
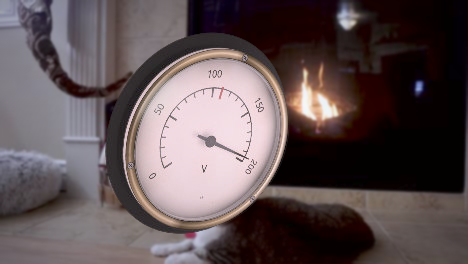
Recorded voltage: **195** V
